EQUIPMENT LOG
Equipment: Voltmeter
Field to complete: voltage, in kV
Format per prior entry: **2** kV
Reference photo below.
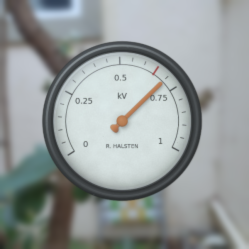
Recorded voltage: **0.7** kV
